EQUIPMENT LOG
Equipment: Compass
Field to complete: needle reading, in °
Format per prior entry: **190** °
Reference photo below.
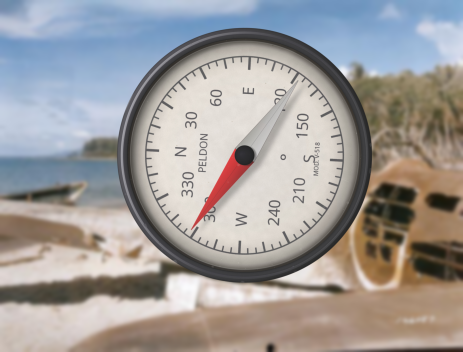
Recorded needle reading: **302.5** °
